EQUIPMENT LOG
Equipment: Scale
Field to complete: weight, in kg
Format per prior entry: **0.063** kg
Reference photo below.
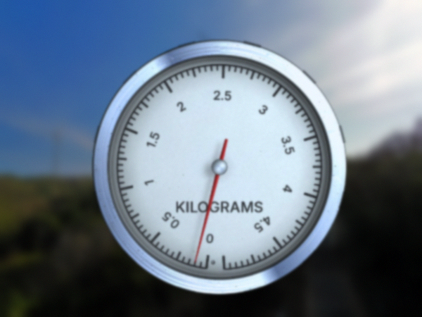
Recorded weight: **0.1** kg
